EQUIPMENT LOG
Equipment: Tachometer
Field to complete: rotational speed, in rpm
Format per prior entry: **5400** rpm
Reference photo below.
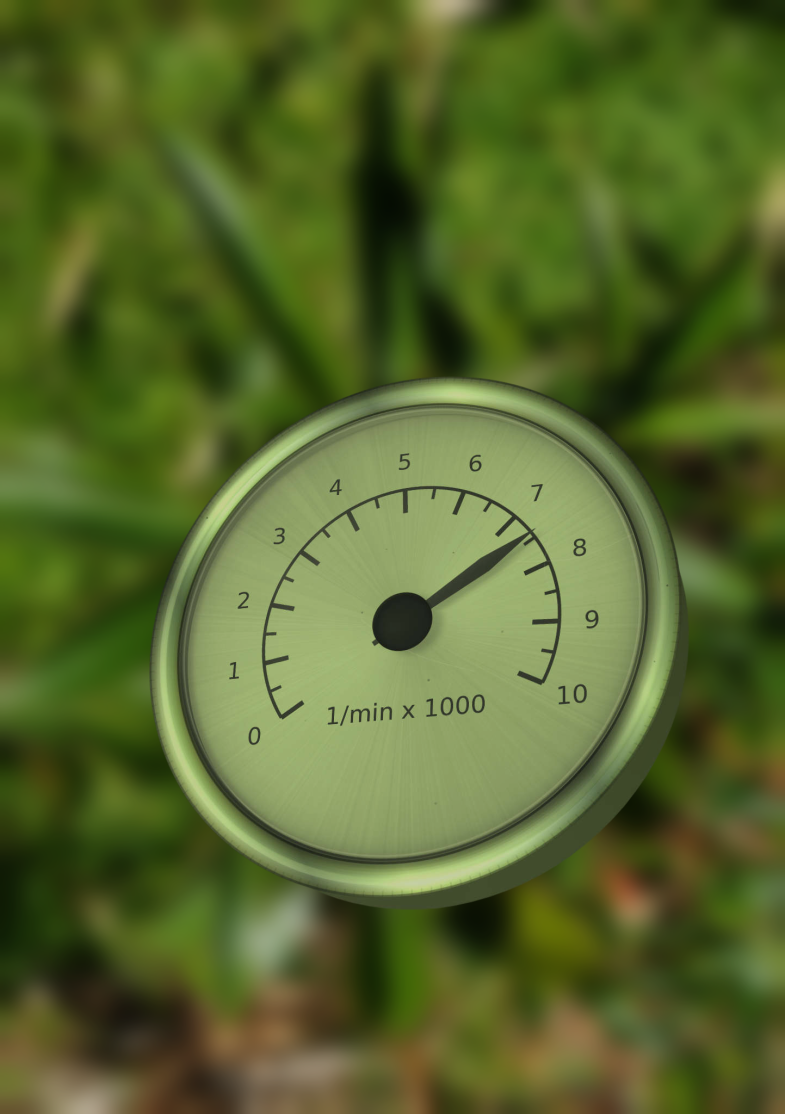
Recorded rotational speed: **7500** rpm
